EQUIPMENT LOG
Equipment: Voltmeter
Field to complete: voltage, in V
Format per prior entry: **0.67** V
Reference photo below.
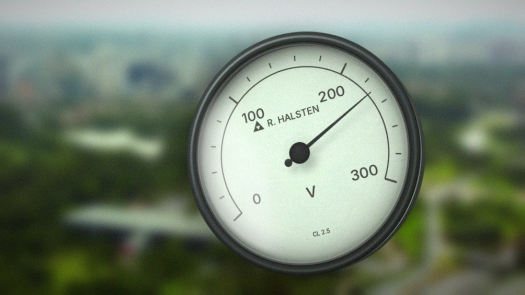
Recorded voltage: **230** V
